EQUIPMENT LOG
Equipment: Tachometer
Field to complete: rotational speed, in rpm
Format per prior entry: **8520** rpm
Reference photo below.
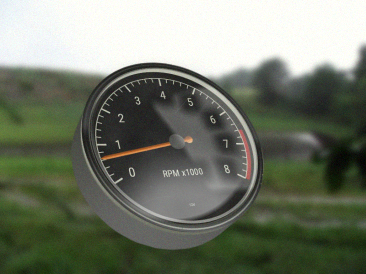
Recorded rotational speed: **600** rpm
